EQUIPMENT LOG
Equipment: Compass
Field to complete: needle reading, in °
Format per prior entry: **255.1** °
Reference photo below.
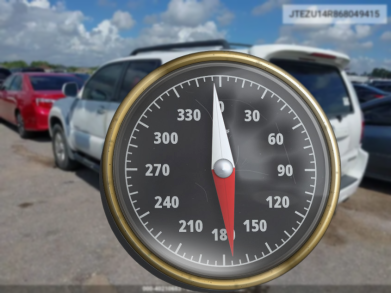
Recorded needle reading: **175** °
